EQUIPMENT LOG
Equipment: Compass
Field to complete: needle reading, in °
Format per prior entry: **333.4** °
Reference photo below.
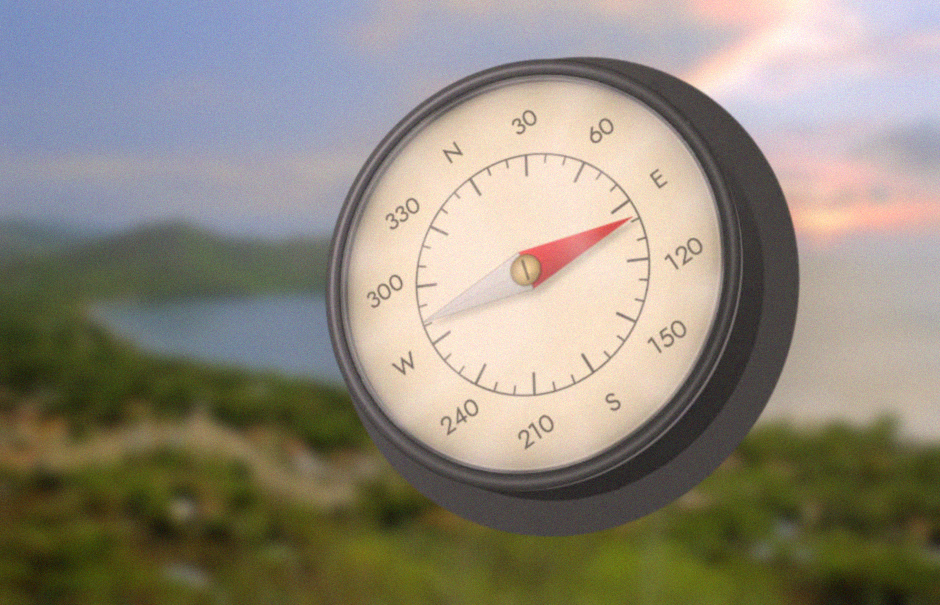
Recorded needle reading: **100** °
